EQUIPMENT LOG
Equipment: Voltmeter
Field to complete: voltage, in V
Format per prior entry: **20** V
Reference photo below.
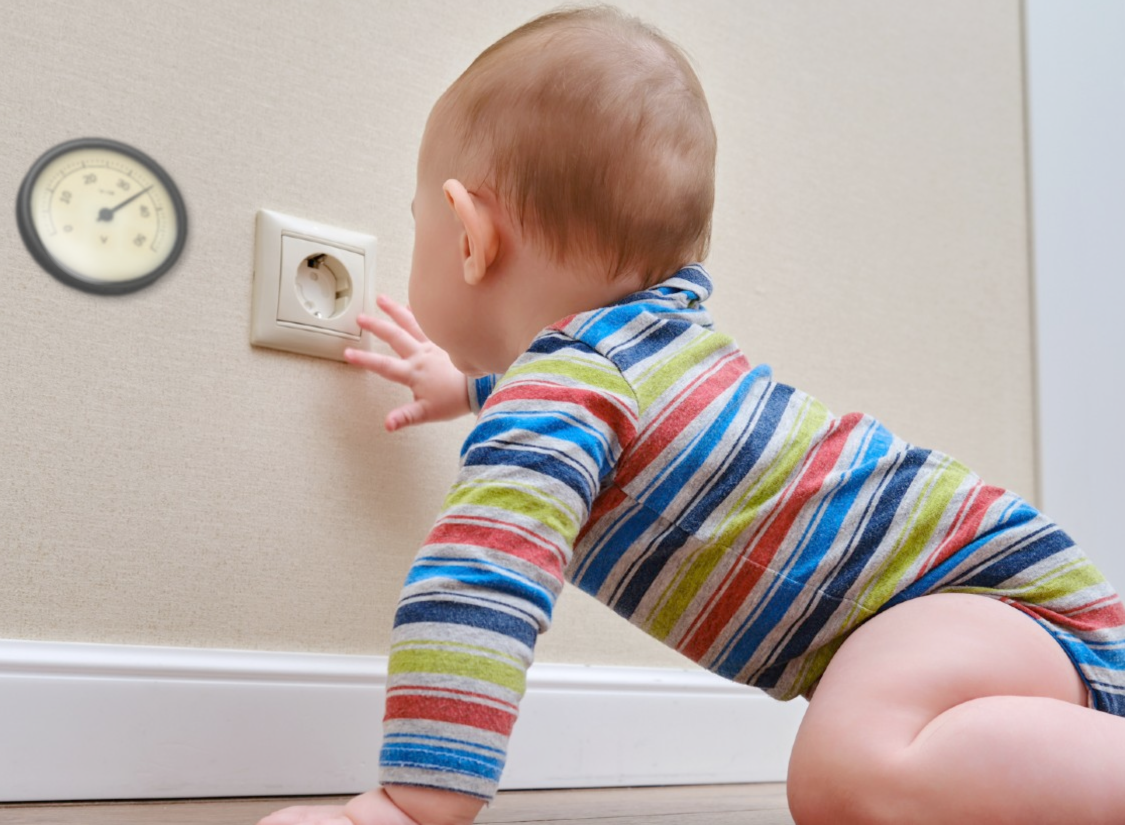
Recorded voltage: **35** V
